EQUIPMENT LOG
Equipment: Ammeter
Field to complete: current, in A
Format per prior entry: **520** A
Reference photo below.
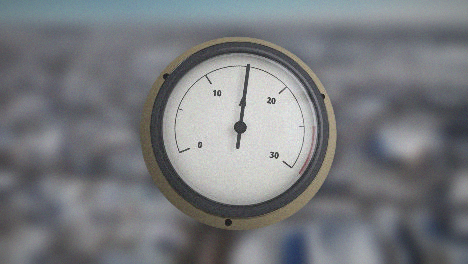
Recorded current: **15** A
